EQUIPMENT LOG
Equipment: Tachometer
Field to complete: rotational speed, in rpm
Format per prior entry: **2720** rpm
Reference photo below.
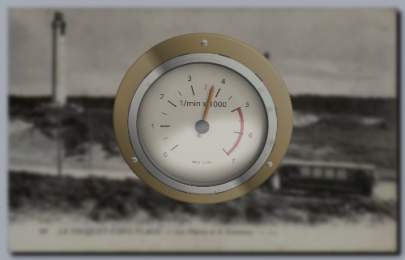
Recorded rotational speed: **3750** rpm
